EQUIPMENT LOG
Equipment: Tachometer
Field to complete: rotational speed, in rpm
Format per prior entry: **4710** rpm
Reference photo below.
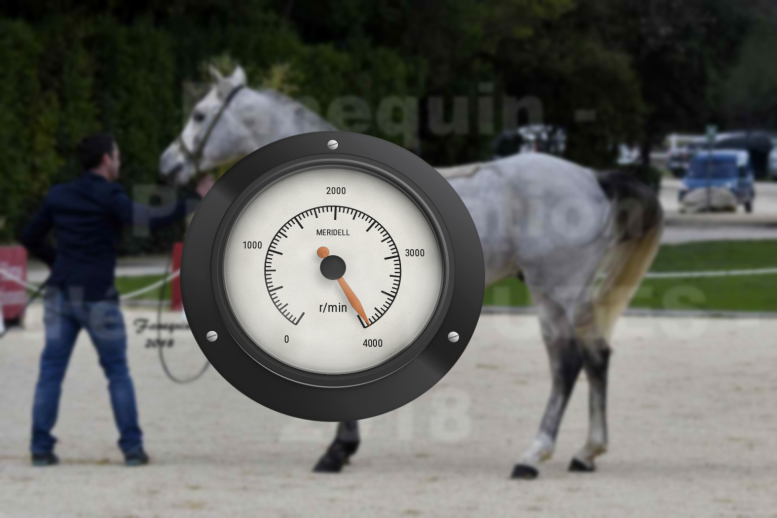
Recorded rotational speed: **3950** rpm
